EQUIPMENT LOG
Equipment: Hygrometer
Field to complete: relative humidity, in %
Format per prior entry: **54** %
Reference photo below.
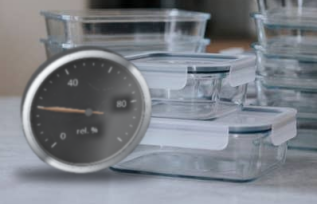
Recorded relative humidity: **20** %
